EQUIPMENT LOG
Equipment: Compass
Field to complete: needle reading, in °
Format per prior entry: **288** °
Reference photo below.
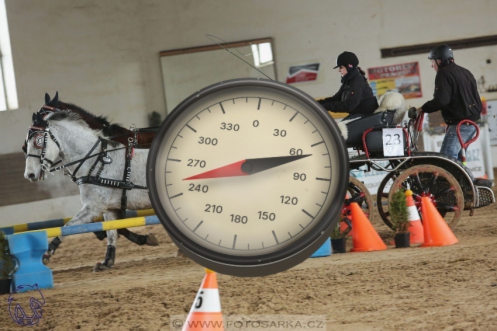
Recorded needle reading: **250** °
